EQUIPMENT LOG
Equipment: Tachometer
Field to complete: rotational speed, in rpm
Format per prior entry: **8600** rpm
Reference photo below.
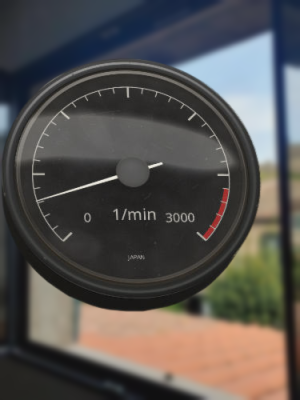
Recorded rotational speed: **300** rpm
